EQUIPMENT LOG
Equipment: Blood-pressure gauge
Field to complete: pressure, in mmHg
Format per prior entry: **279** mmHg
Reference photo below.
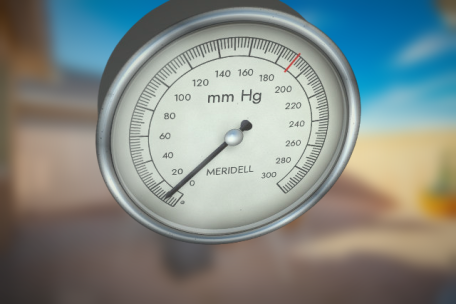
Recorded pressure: **10** mmHg
